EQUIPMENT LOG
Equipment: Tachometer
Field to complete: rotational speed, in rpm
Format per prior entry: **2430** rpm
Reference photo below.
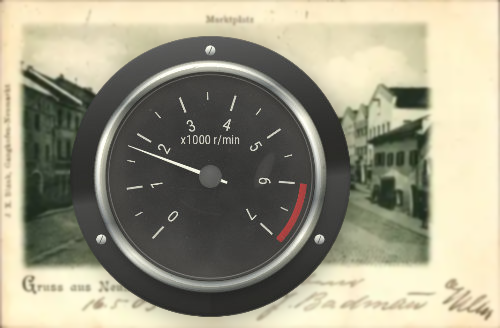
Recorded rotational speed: **1750** rpm
